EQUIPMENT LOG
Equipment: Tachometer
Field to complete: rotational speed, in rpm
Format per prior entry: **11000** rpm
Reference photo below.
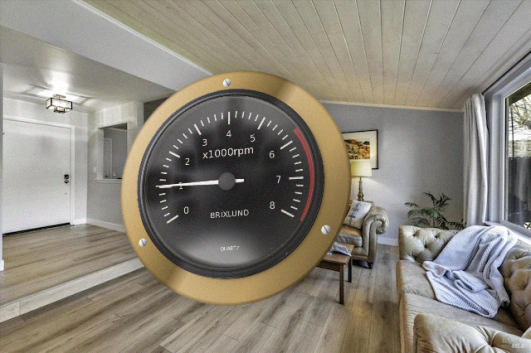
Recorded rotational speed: **1000** rpm
